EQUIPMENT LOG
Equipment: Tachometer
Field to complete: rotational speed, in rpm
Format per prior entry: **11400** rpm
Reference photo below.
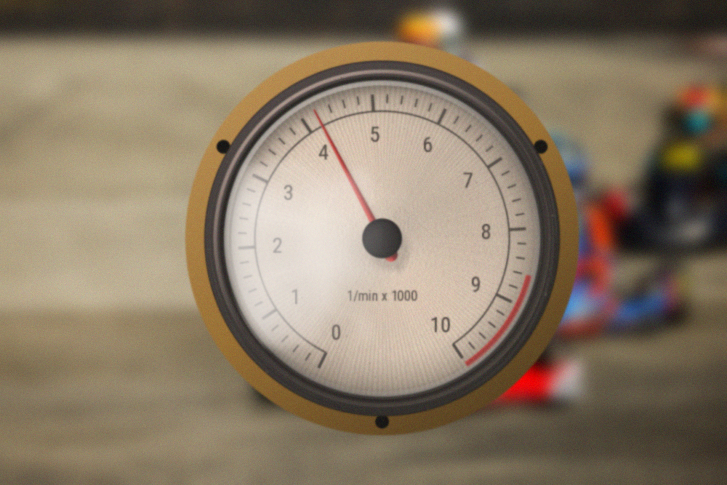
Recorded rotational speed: **4200** rpm
